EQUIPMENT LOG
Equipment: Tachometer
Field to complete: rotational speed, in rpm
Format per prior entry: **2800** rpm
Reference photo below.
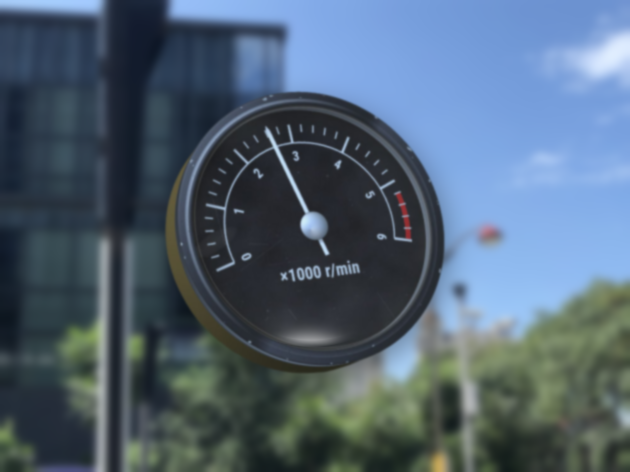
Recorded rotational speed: **2600** rpm
